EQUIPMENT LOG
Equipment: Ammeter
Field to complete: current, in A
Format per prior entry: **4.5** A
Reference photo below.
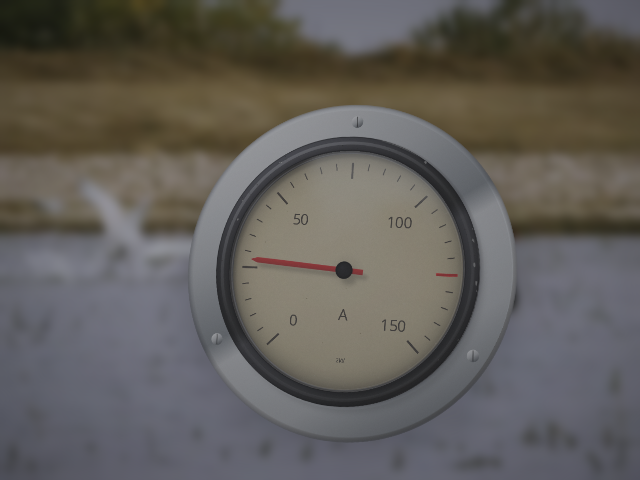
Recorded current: **27.5** A
